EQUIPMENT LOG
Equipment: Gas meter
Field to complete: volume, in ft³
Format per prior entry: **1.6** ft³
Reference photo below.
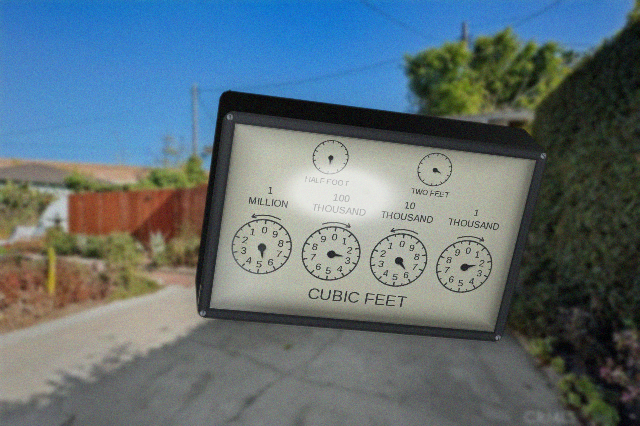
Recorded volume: **526200** ft³
